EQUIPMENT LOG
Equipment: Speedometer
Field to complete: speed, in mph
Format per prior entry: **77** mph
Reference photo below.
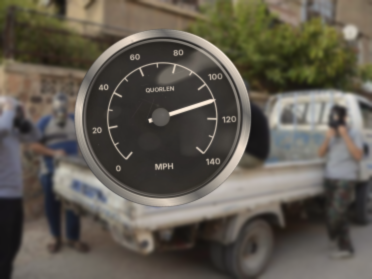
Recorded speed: **110** mph
